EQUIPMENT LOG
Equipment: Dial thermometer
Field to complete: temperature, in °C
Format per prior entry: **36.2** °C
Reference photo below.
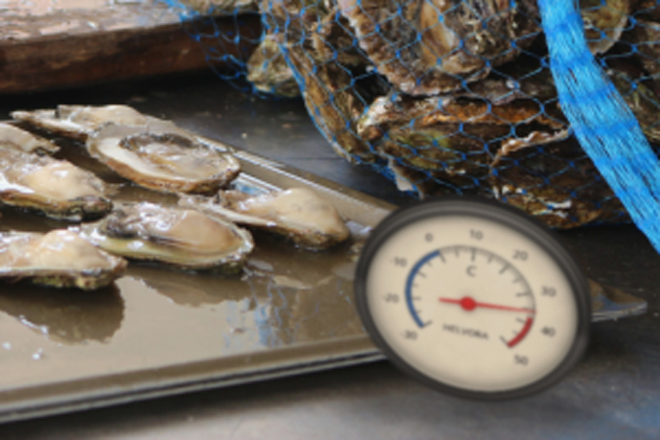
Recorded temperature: **35** °C
